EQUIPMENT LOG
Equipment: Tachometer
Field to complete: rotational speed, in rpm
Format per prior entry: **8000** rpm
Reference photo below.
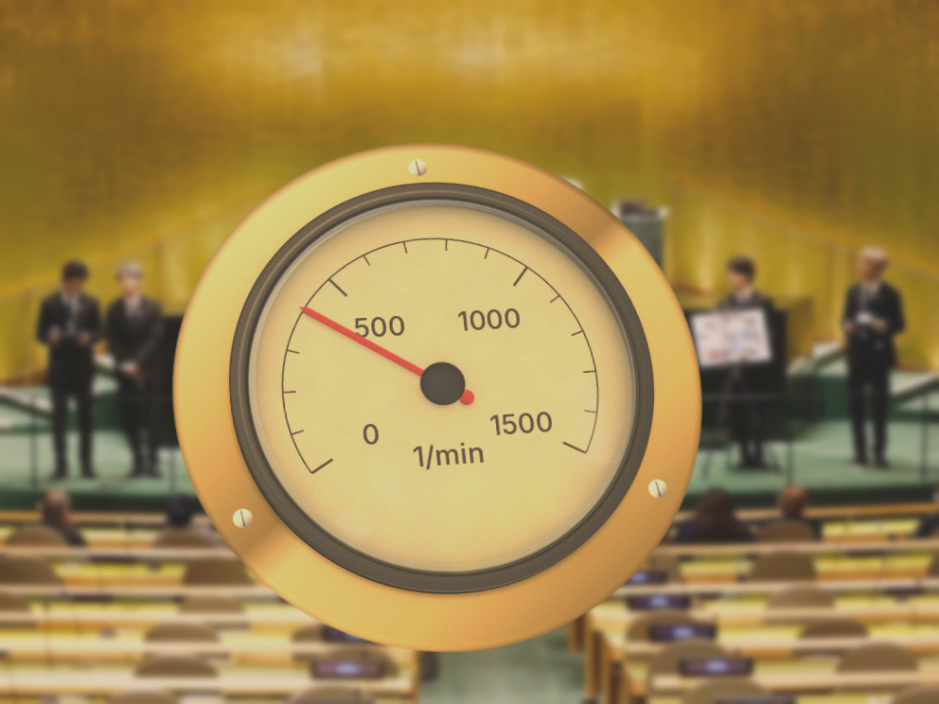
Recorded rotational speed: **400** rpm
